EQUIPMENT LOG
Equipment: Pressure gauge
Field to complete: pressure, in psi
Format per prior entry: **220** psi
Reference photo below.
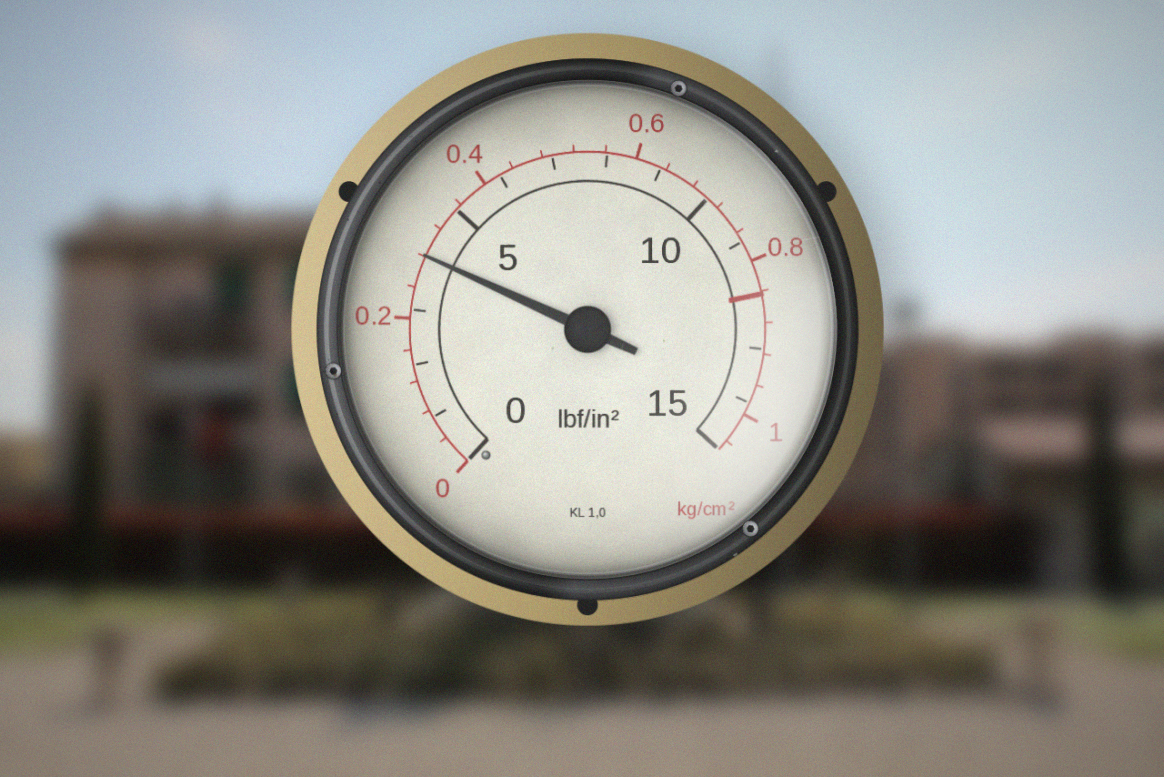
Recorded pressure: **4** psi
